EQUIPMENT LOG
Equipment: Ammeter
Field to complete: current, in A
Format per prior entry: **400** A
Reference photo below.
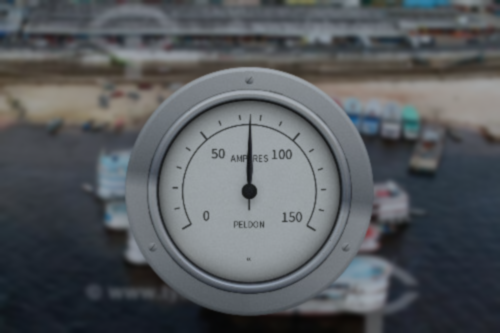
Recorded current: **75** A
